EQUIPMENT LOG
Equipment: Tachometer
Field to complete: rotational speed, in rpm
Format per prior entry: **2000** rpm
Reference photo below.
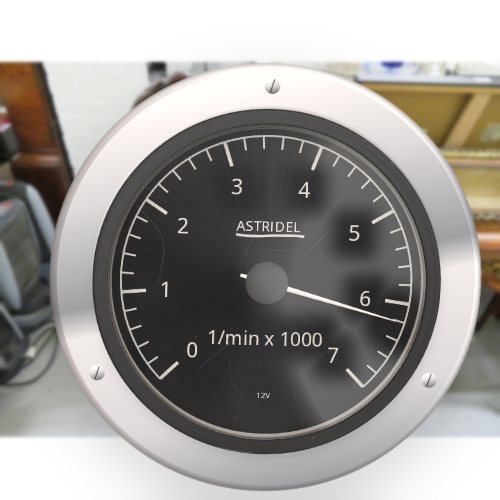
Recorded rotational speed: **6200** rpm
